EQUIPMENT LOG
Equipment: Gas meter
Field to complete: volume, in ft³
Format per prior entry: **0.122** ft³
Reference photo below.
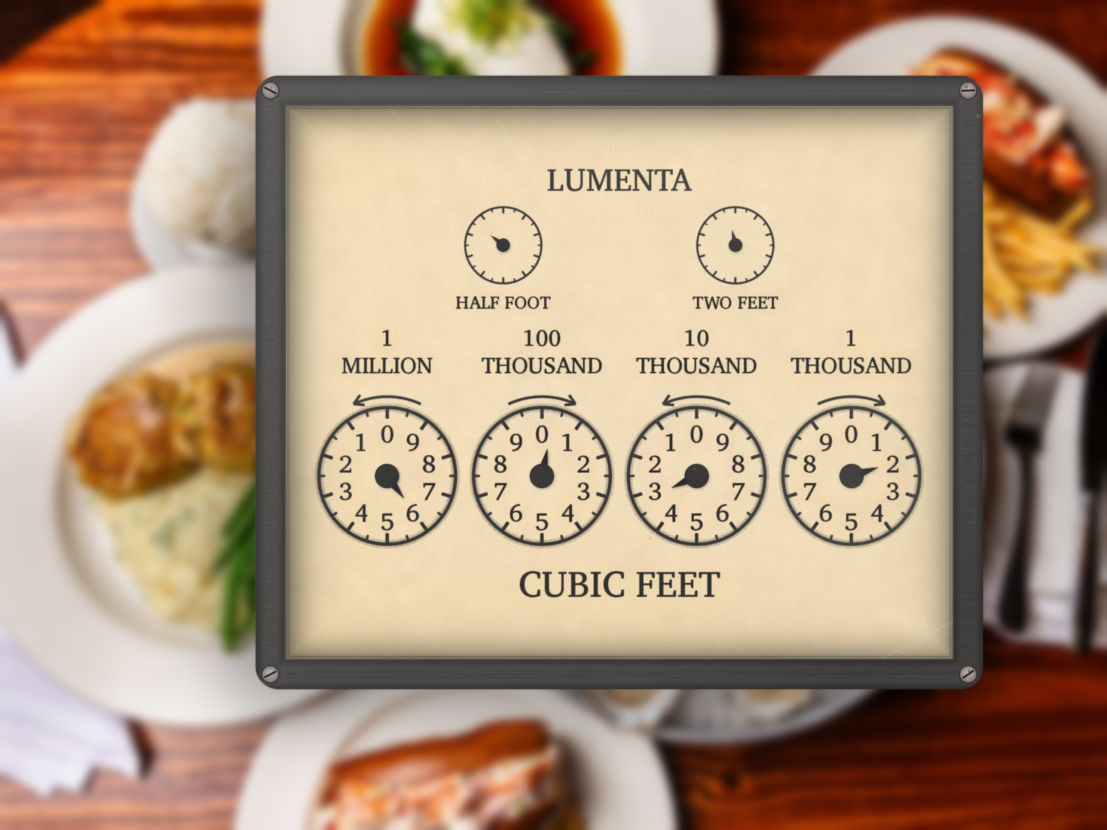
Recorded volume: **603200** ft³
